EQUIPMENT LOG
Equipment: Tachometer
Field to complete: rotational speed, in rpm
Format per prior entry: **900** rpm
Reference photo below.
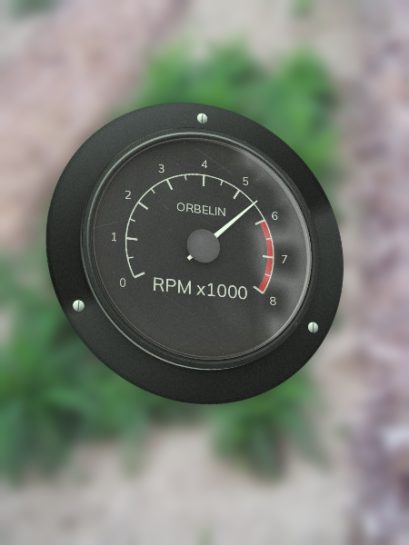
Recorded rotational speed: **5500** rpm
